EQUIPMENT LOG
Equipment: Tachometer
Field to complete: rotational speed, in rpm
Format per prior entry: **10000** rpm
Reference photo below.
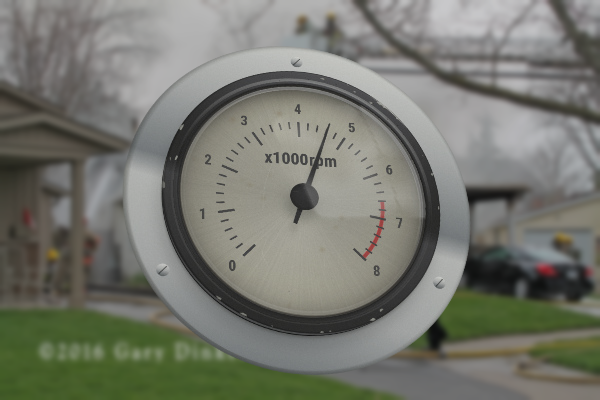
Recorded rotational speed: **4600** rpm
